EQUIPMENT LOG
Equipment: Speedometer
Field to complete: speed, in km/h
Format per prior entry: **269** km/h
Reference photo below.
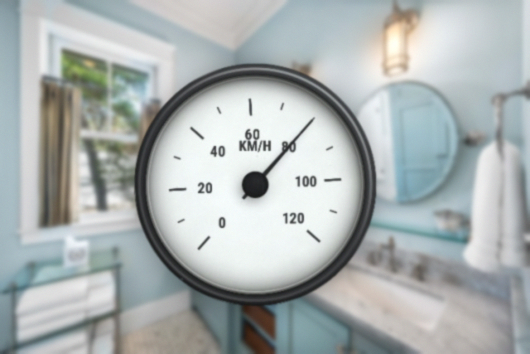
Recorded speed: **80** km/h
